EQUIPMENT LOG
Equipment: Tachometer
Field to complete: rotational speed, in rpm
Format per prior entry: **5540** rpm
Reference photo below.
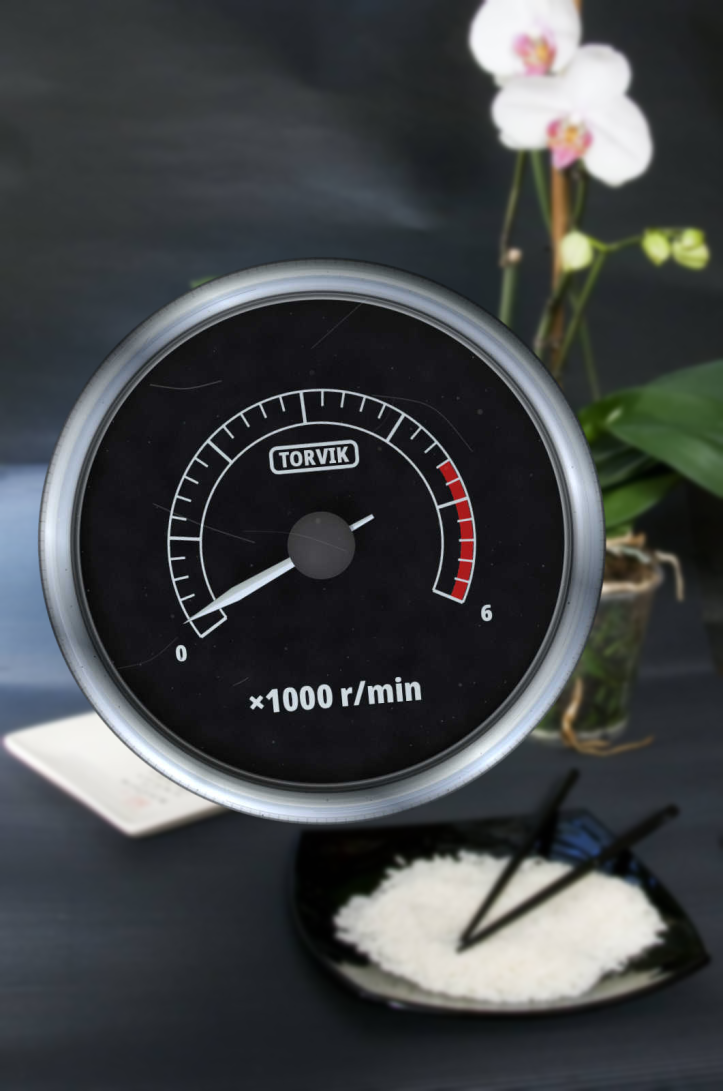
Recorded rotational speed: **200** rpm
